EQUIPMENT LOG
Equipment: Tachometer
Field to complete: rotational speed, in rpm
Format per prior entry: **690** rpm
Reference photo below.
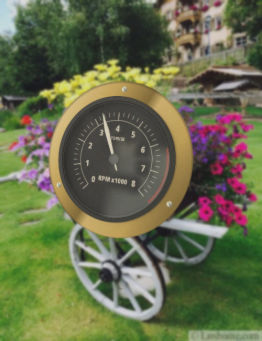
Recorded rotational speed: **3400** rpm
